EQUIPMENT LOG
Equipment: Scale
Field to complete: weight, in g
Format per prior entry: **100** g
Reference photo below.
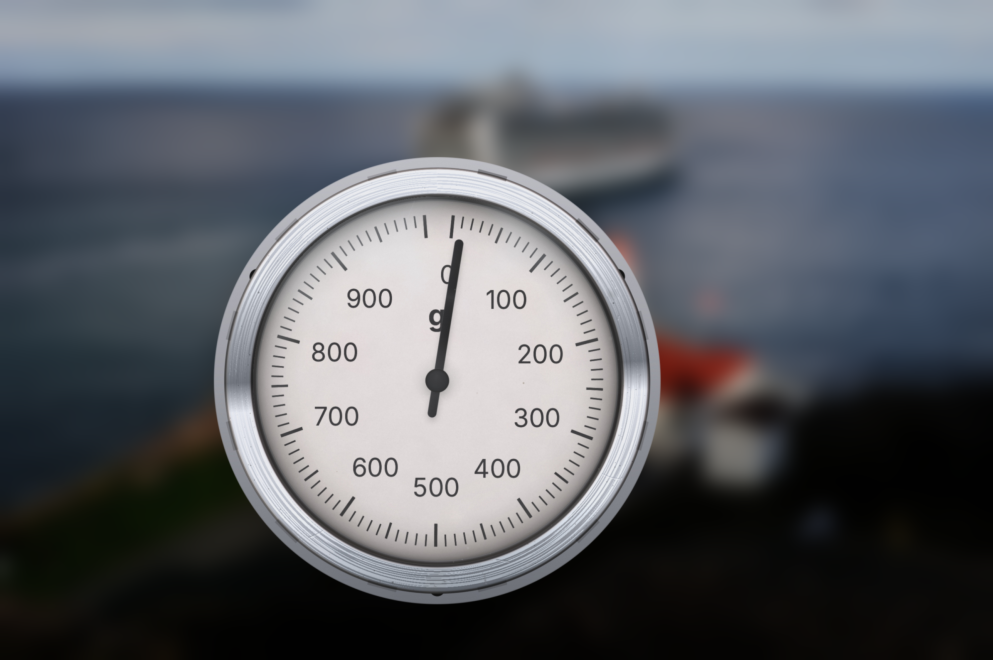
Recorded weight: **10** g
